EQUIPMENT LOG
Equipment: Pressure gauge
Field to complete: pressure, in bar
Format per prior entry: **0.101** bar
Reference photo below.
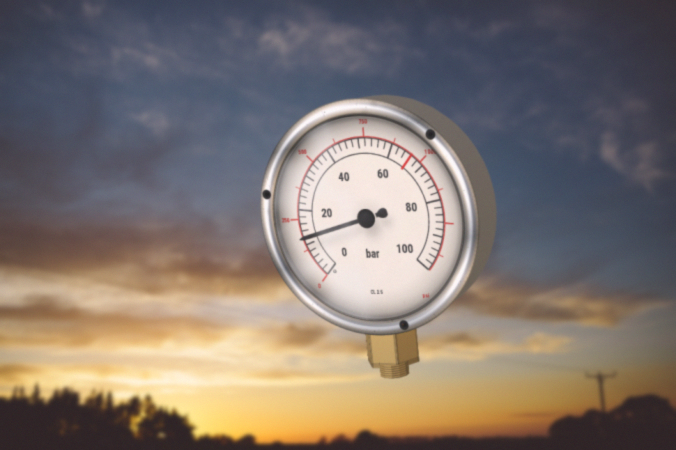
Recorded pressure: **12** bar
